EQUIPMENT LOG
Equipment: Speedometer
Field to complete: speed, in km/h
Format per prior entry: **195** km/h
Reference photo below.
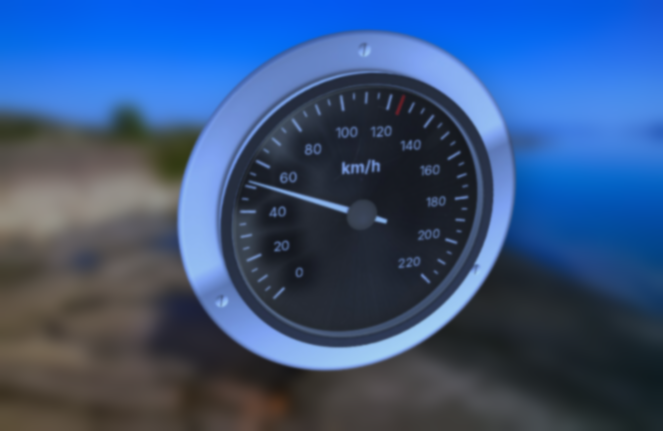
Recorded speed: **52.5** km/h
